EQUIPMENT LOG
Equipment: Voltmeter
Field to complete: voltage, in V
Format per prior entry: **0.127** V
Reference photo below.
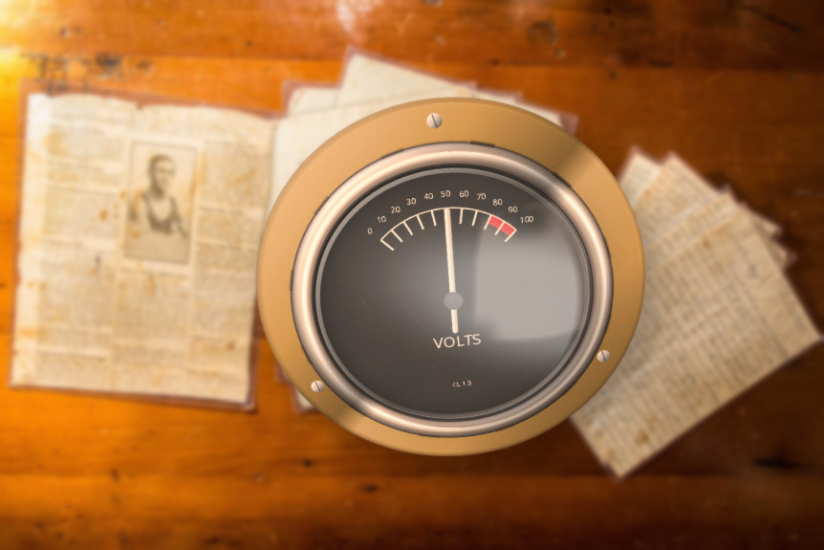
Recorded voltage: **50** V
